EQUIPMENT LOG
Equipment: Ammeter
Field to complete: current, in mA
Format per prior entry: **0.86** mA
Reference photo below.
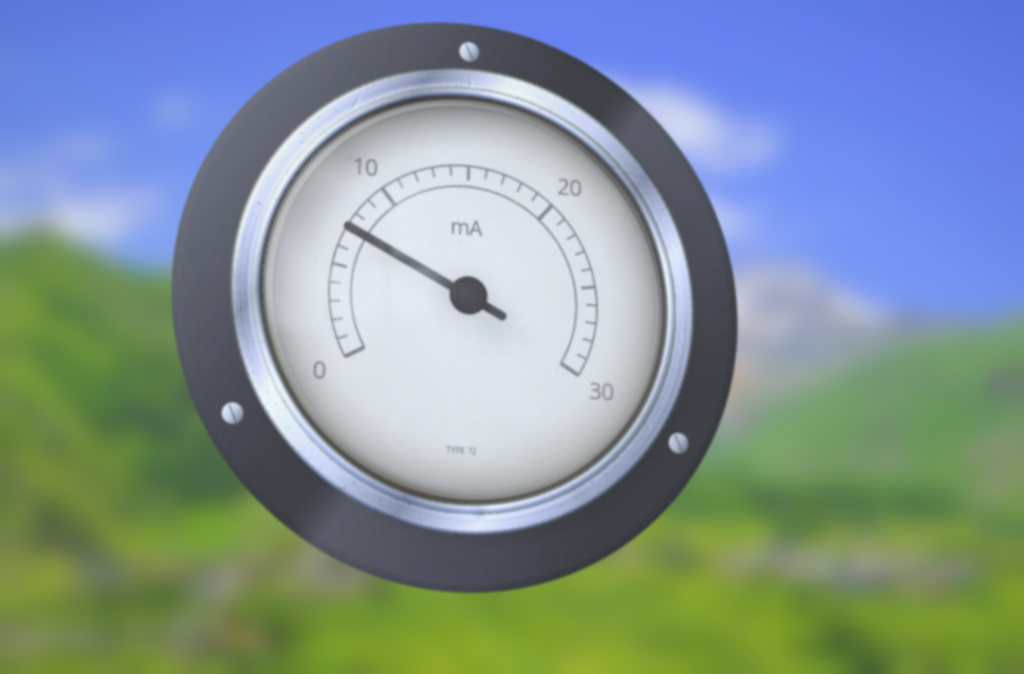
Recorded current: **7** mA
